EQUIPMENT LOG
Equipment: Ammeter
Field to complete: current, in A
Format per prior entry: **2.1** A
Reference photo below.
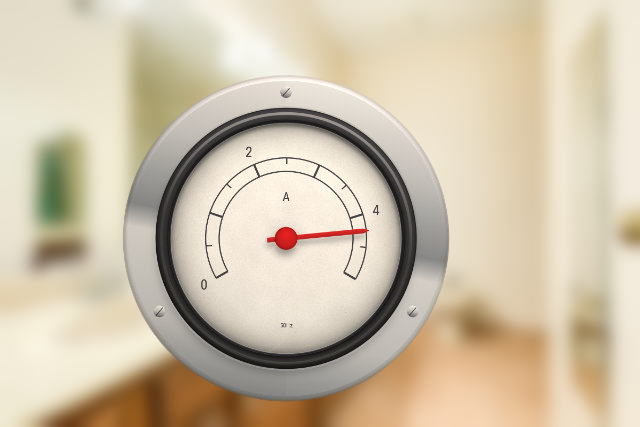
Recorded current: **4.25** A
